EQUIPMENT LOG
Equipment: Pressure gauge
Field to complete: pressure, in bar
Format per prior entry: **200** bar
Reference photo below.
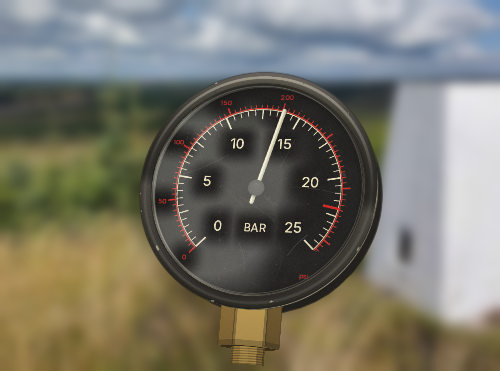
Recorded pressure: **14** bar
